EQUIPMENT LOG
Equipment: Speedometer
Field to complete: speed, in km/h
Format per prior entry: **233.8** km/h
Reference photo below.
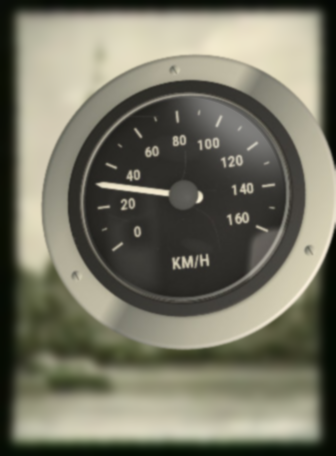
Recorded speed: **30** km/h
